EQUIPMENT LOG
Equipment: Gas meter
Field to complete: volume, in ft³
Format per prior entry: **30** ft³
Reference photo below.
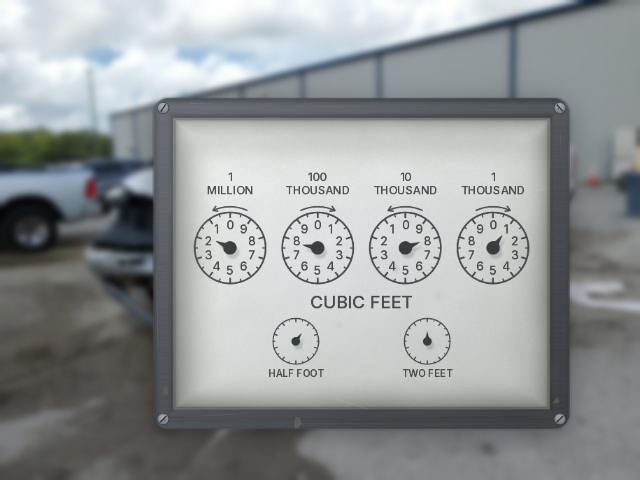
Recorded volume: **178100** ft³
